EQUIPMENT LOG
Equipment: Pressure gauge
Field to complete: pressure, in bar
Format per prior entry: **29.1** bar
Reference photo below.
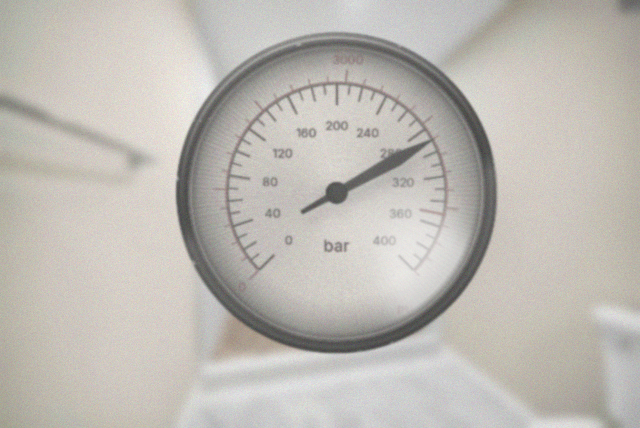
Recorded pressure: **290** bar
